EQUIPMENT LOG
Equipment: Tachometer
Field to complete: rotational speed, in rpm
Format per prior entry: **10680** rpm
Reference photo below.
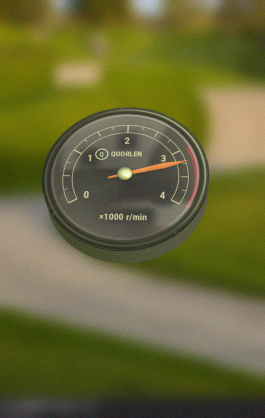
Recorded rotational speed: **3250** rpm
